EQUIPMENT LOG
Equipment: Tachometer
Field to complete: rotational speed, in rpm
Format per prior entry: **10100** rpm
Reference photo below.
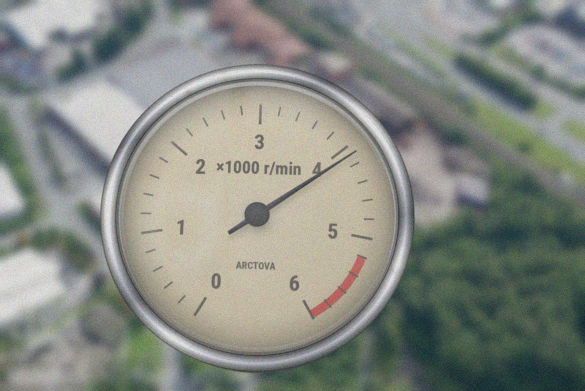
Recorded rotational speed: **4100** rpm
